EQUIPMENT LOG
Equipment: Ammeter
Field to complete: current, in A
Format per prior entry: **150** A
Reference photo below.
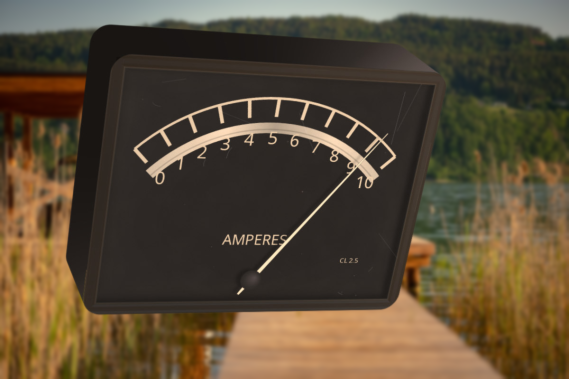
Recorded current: **9** A
